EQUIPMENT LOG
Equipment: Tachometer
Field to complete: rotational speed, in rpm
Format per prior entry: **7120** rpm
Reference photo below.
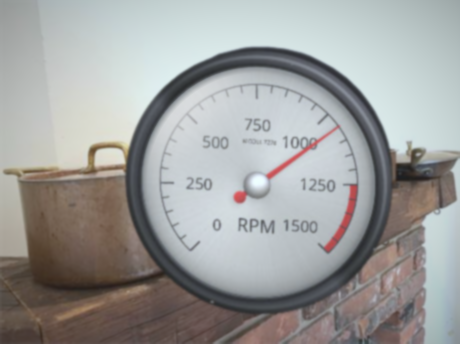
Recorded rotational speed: **1050** rpm
